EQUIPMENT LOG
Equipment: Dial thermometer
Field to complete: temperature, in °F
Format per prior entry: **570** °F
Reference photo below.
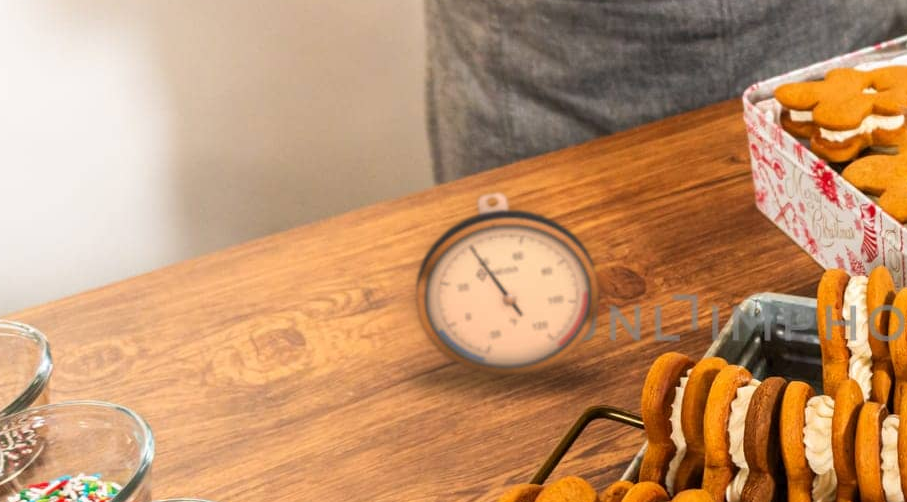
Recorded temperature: **40** °F
